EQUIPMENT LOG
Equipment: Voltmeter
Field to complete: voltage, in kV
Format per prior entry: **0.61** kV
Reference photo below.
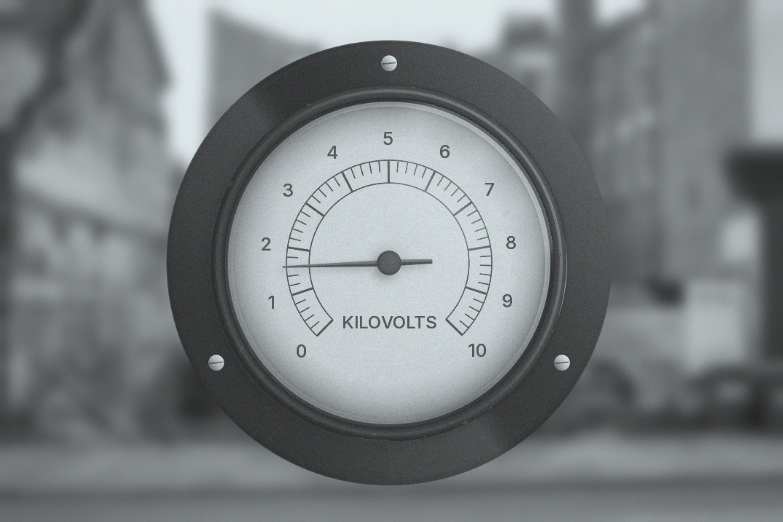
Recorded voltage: **1.6** kV
